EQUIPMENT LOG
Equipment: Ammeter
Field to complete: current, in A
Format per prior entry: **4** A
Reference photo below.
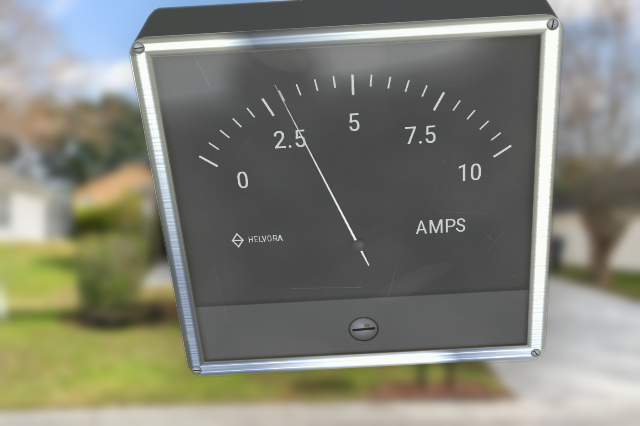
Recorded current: **3** A
